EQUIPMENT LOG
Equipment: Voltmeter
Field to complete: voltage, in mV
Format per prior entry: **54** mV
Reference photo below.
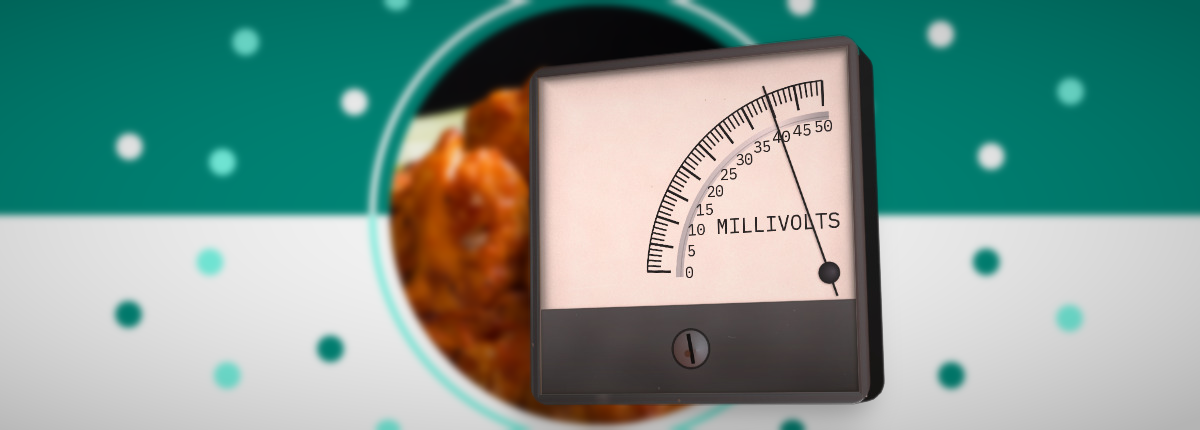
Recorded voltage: **40** mV
